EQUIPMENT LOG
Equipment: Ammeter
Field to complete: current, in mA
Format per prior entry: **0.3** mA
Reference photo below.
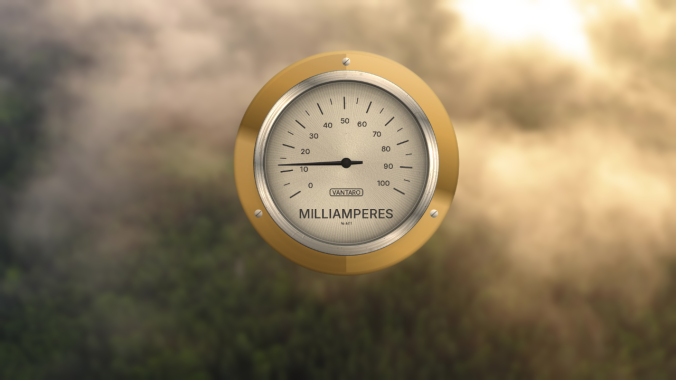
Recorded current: **12.5** mA
